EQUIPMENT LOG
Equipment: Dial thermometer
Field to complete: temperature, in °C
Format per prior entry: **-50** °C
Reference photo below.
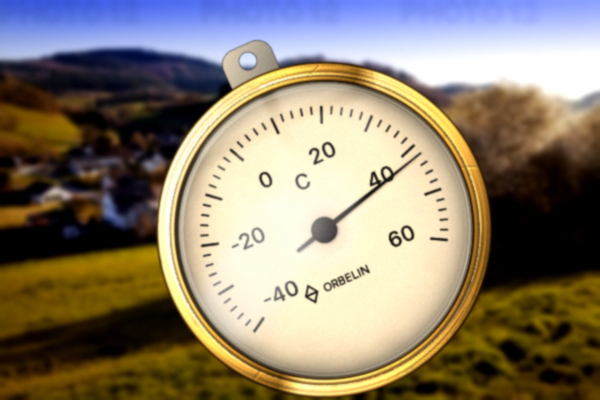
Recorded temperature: **42** °C
